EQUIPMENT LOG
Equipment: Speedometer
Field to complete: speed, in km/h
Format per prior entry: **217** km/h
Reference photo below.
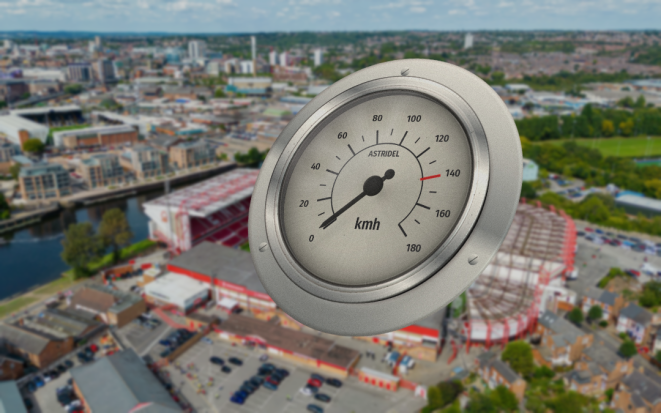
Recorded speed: **0** km/h
